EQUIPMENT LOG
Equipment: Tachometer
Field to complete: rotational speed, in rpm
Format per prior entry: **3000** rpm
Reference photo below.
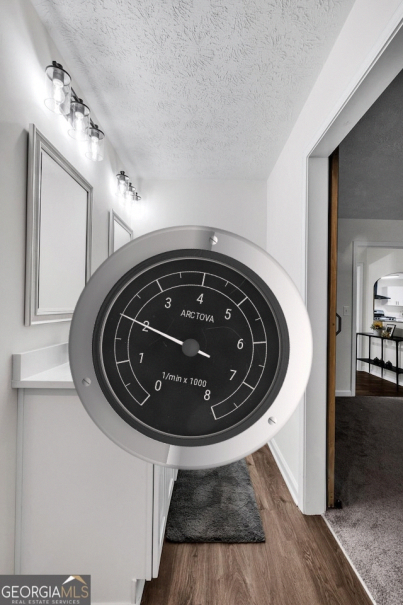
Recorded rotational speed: **2000** rpm
